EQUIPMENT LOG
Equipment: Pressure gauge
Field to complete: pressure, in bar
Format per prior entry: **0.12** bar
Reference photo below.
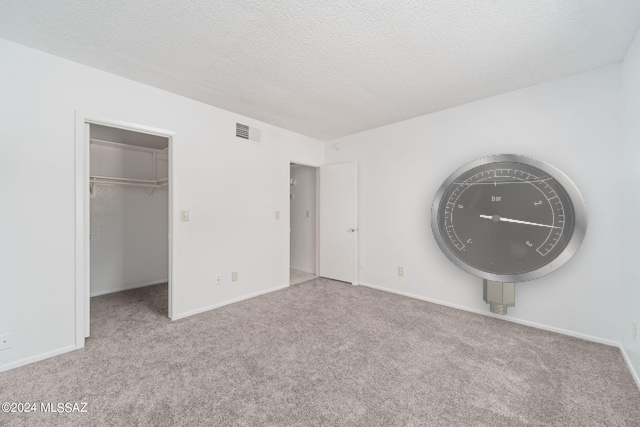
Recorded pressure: **2.5** bar
